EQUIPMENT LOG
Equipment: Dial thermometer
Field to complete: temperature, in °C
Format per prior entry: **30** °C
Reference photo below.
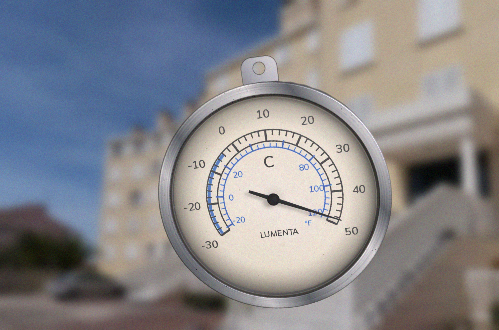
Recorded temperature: **48** °C
